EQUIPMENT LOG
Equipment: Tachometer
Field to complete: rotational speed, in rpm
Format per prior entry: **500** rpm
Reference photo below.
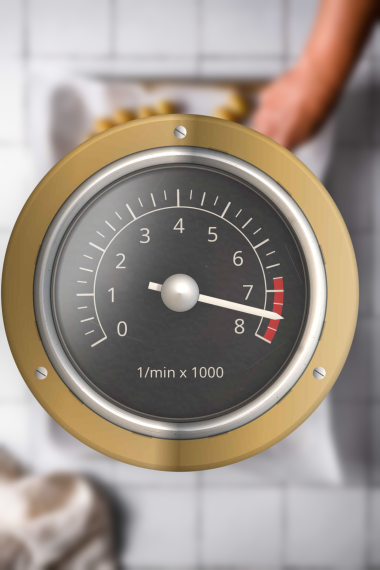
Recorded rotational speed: **7500** rpm
